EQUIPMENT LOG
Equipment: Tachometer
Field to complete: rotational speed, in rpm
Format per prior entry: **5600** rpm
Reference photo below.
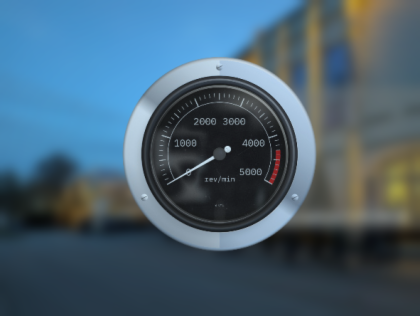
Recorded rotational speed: **0** rpm
